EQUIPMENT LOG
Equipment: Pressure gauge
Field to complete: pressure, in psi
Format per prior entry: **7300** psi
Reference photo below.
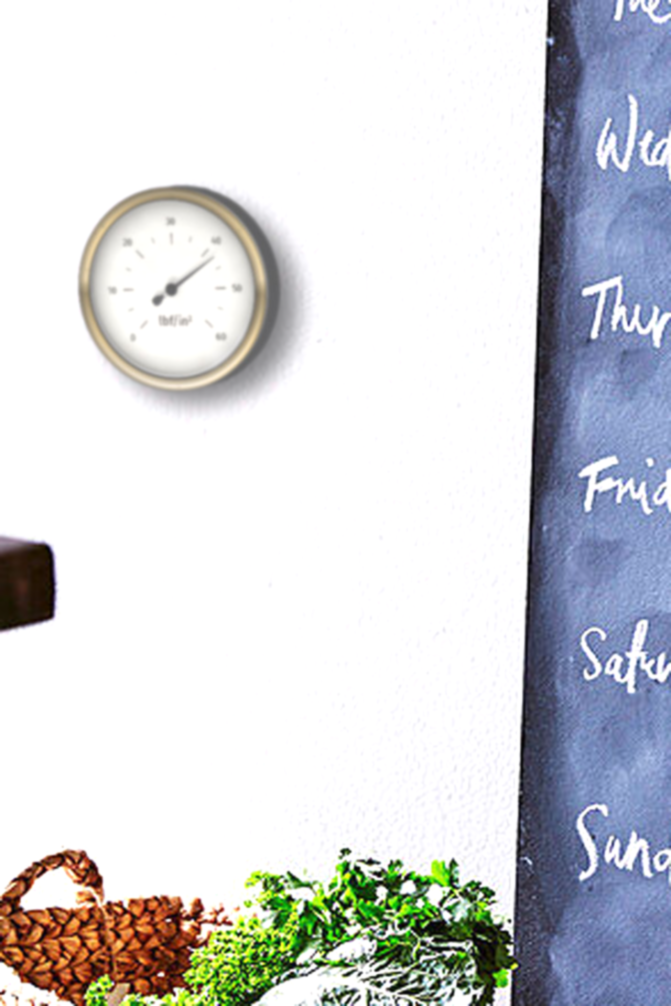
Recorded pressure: **42.5** psi
